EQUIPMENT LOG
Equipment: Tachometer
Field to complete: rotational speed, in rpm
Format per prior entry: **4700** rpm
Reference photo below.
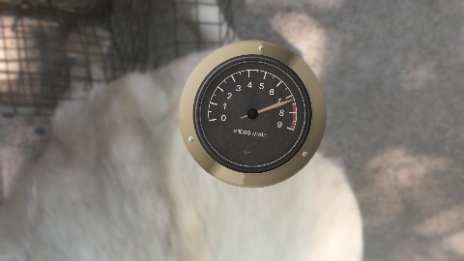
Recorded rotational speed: **7250** rpm
